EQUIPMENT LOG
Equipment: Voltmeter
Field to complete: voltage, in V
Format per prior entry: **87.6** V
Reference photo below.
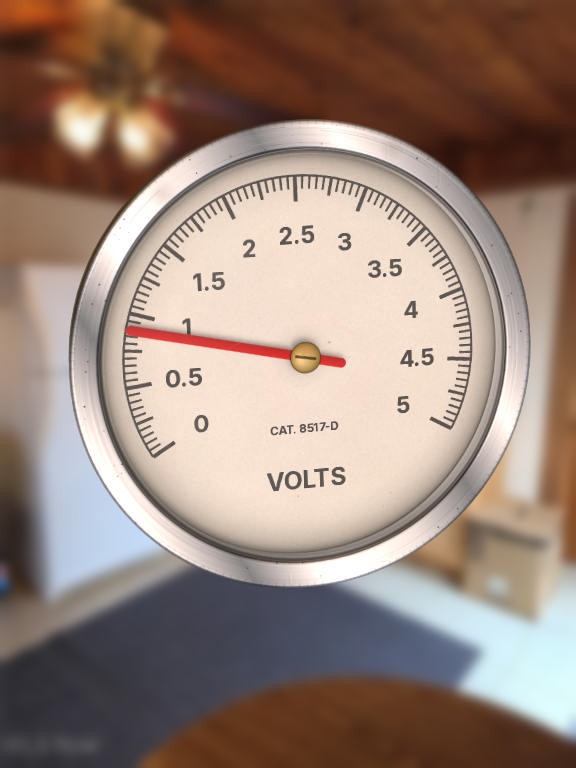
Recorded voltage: **0.9** V
